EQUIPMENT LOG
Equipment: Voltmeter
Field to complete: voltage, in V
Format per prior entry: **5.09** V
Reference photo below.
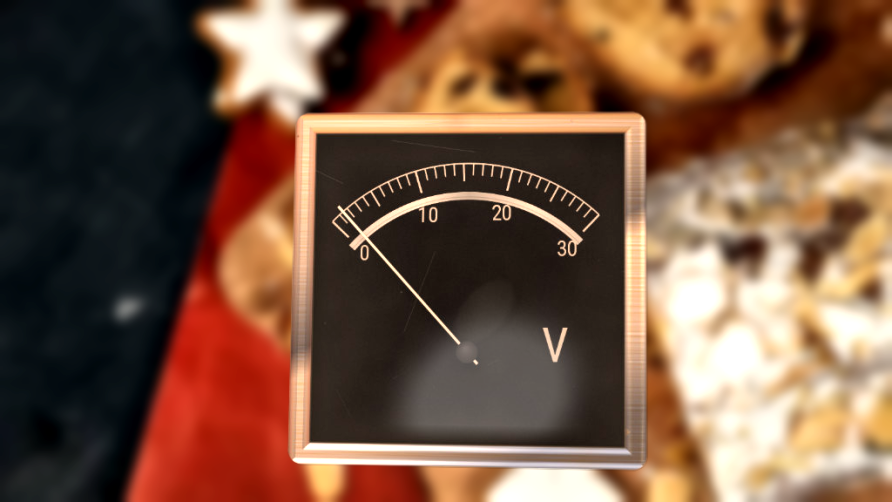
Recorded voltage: **1.5** V
